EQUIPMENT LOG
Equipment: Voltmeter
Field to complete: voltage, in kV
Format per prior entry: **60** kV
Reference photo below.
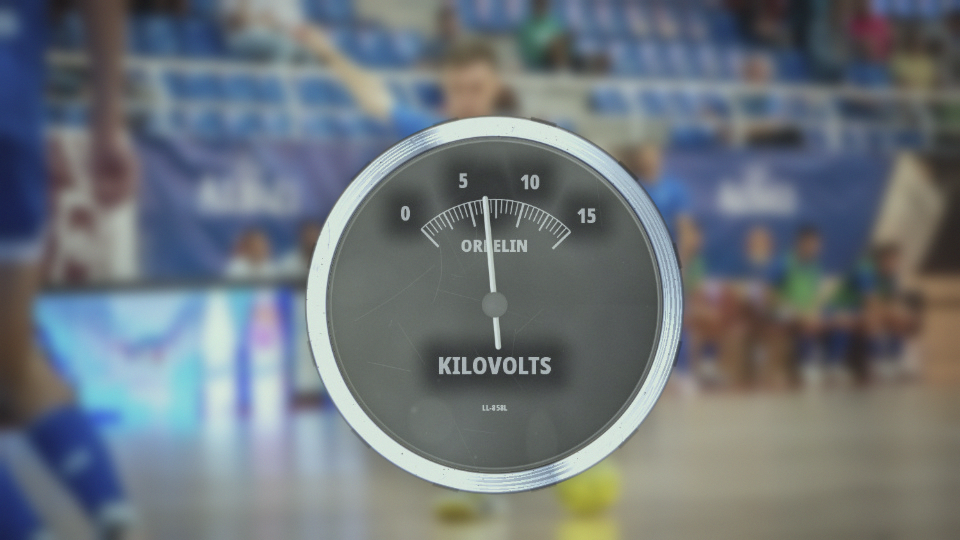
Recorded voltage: **6.5** kV
